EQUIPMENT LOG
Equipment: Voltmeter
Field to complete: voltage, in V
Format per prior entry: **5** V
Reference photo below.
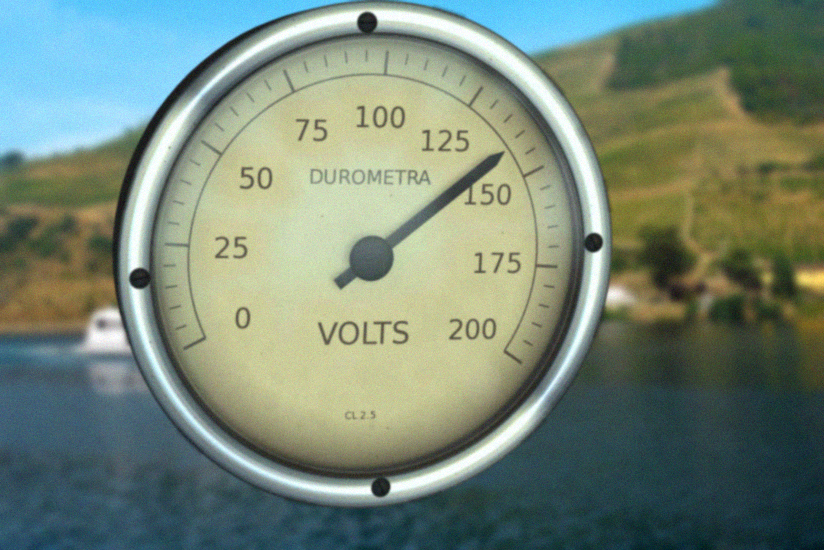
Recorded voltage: **140** V
